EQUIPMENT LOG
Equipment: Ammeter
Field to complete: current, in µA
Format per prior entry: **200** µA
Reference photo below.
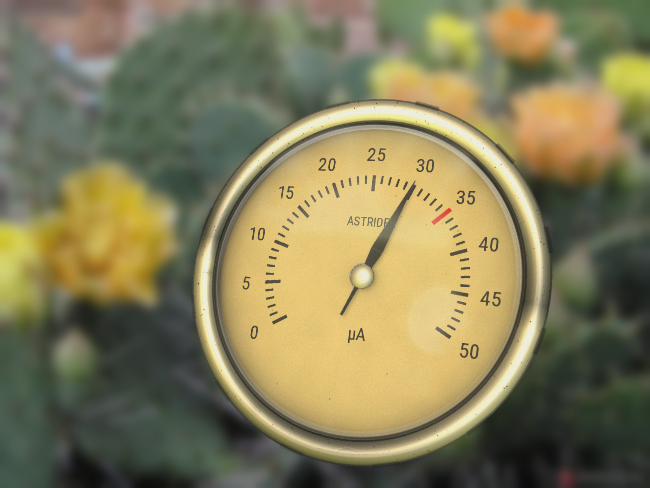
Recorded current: **30** µA
